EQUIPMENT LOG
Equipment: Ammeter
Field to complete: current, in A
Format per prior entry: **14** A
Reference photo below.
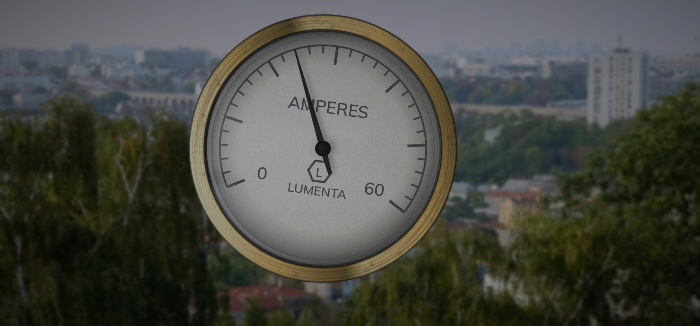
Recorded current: **24** A
